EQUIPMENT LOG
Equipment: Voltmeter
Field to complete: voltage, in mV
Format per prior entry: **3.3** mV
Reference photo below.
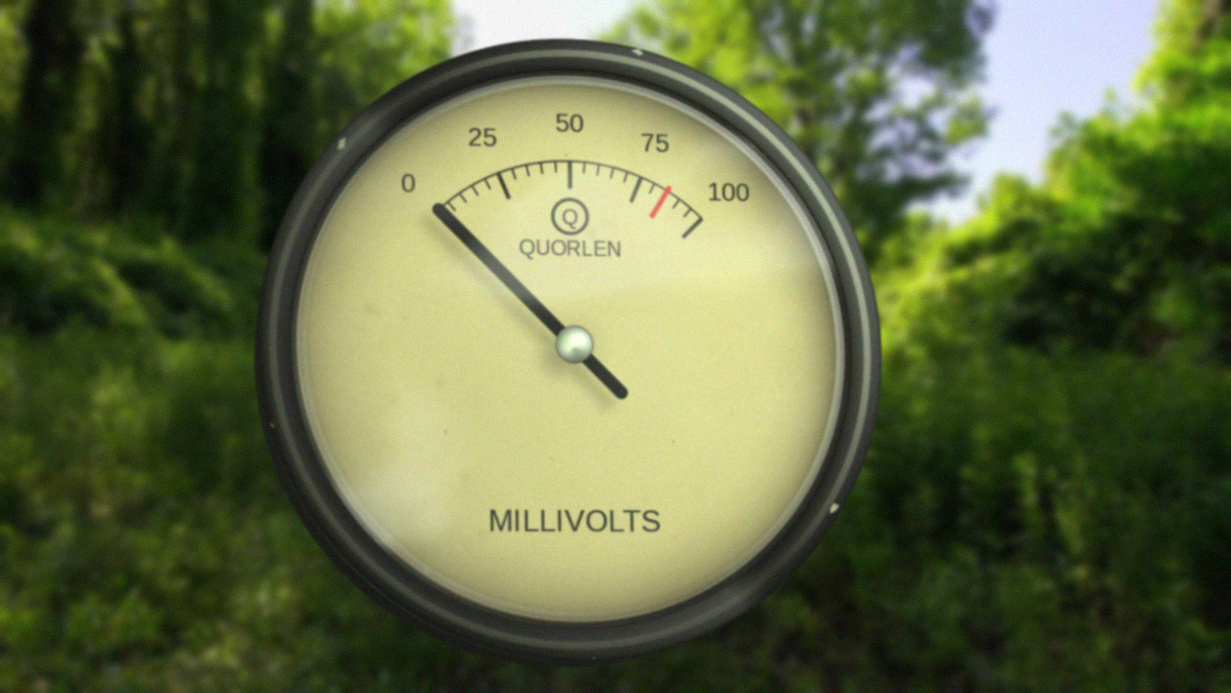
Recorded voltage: **0** mV
